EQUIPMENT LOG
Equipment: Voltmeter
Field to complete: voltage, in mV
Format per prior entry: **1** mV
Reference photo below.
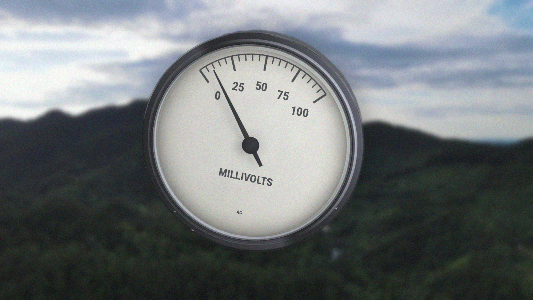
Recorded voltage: **10** mV
